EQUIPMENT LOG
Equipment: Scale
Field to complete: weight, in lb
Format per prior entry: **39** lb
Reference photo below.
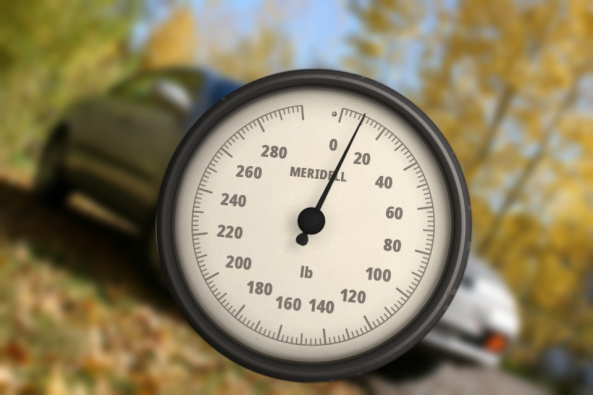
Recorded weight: **10** lb
